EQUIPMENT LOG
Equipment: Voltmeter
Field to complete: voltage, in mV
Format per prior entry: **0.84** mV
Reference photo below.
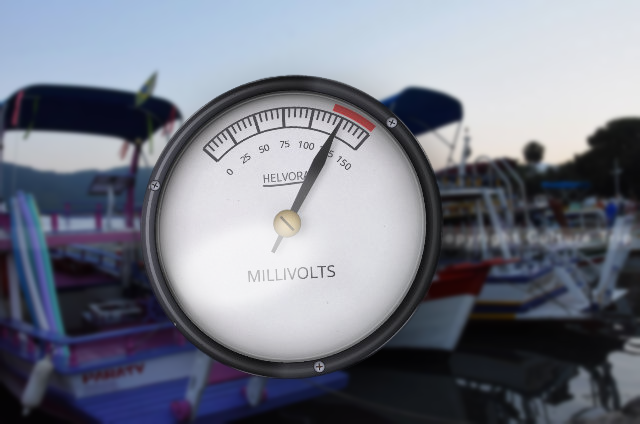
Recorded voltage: **125** mV
